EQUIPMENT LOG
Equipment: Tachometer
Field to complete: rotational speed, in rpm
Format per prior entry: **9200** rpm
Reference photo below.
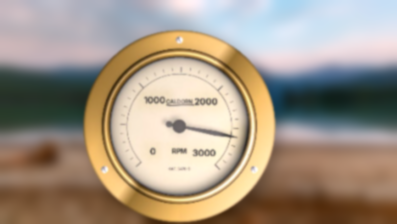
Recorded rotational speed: **2600** rpm
